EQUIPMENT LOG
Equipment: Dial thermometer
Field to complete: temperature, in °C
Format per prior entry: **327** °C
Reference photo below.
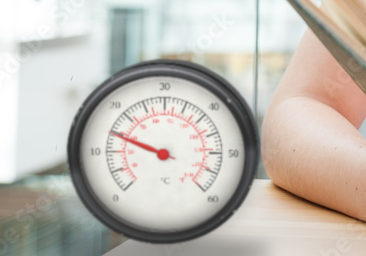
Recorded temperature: **15** °C
